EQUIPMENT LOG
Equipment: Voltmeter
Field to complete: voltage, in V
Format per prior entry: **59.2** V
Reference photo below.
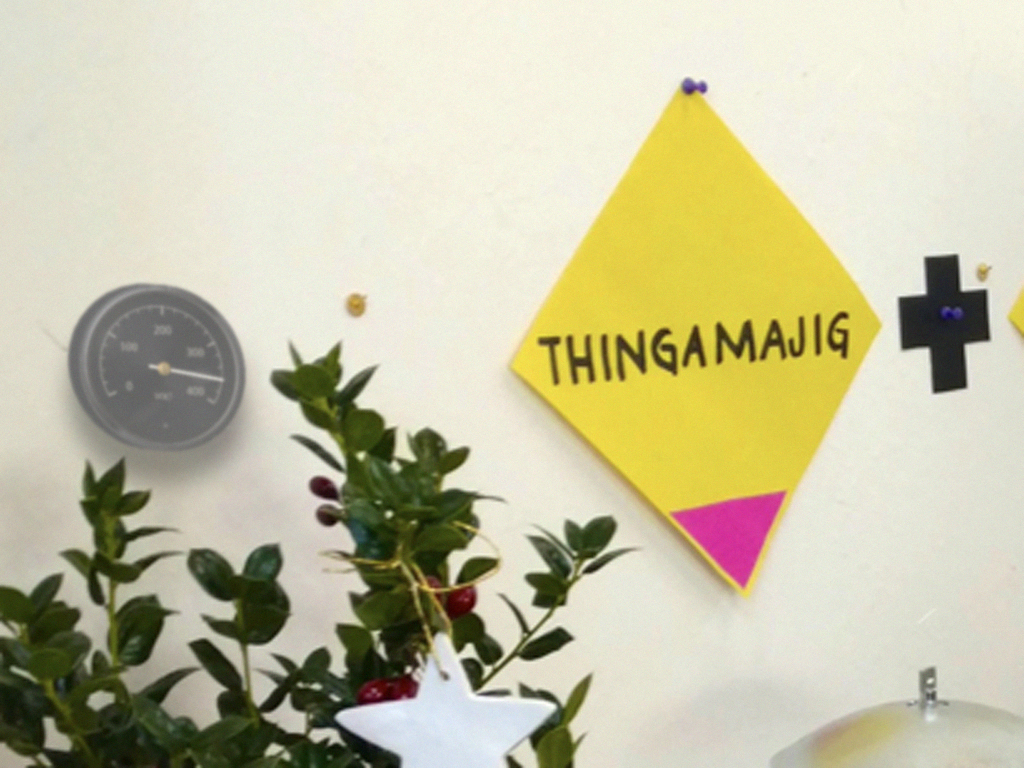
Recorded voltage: **360** V
